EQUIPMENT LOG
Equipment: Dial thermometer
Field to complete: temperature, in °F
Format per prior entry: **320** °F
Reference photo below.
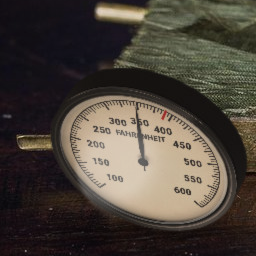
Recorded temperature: **350** °F
